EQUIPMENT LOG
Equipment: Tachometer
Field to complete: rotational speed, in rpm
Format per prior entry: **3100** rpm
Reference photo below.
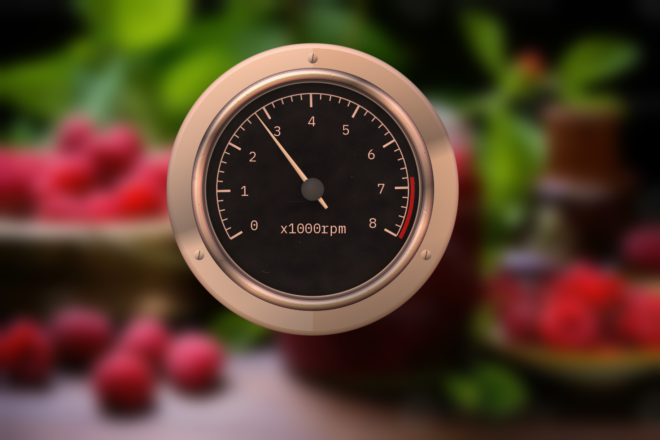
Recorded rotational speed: **2800** rpm
